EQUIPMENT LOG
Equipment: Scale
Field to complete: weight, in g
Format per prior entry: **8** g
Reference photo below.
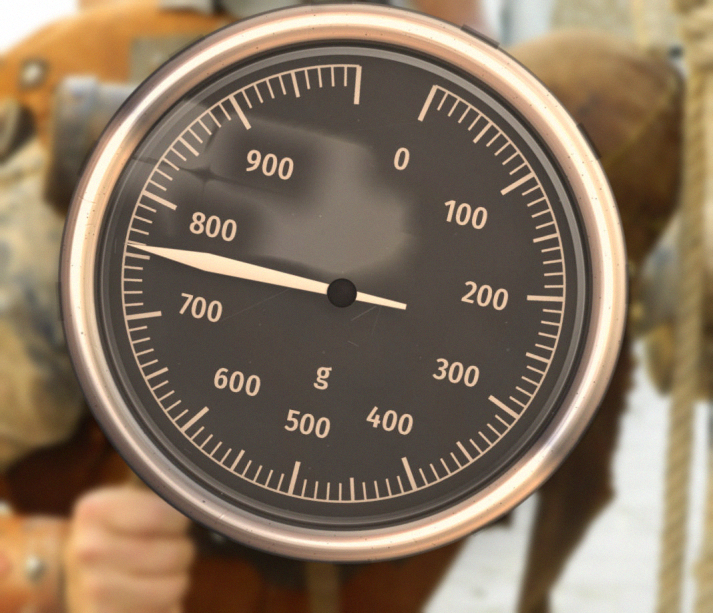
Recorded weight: **760** g
